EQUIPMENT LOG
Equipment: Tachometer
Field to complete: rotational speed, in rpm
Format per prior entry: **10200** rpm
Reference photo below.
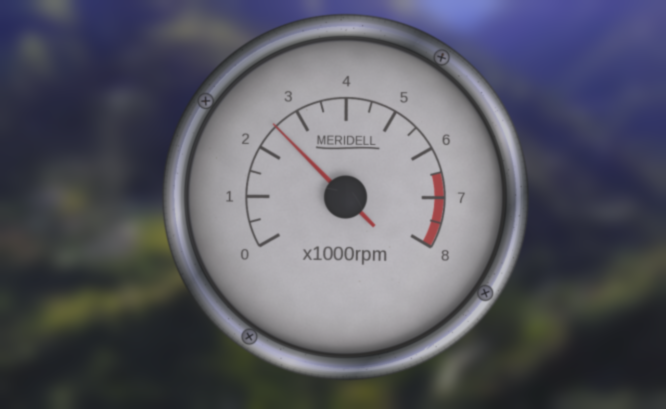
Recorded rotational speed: **2500** rpm
